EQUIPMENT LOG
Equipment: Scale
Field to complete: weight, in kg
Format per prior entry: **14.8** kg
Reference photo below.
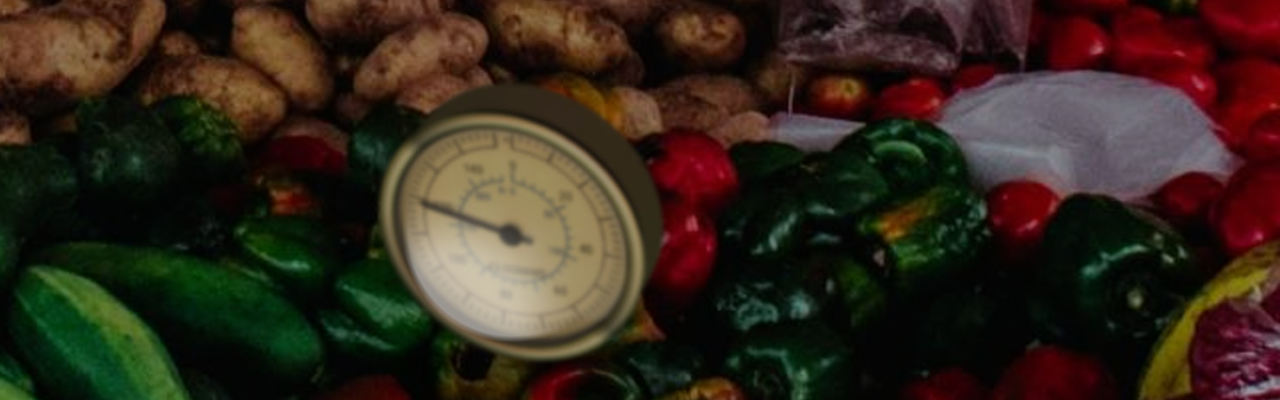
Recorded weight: **120** kg
